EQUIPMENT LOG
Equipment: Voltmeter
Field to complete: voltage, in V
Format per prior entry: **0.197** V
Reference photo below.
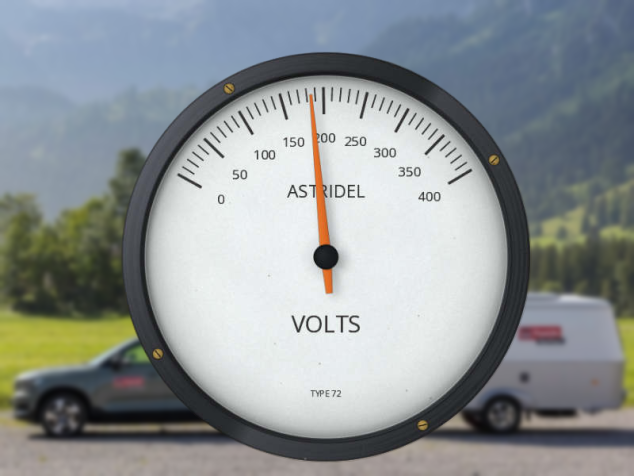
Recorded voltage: **185** V
